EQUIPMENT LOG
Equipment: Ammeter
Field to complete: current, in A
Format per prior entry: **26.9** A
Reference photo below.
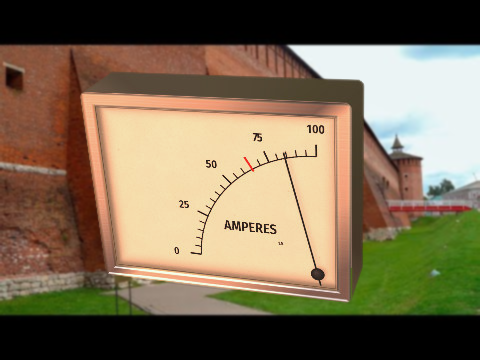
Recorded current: **85** A
